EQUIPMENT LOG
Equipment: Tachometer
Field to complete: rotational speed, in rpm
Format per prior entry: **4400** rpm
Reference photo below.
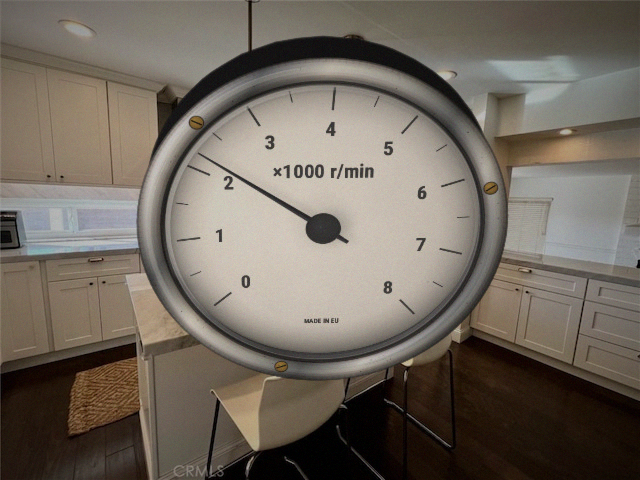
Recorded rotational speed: **2250** rpm
